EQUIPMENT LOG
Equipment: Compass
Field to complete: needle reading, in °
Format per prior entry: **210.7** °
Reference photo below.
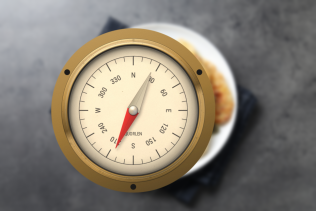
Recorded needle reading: **205** °
